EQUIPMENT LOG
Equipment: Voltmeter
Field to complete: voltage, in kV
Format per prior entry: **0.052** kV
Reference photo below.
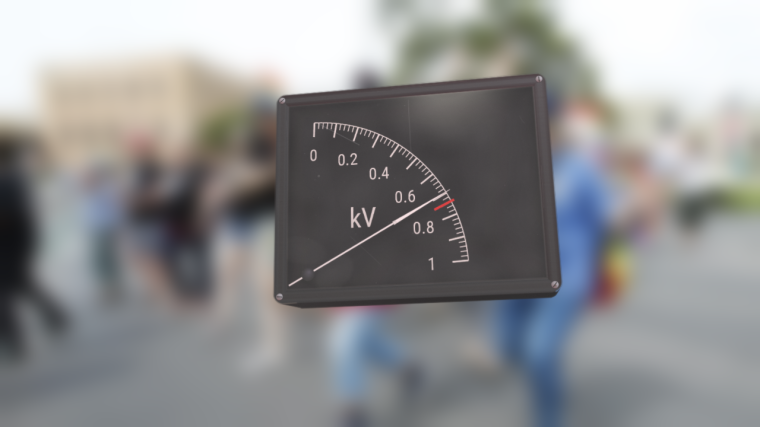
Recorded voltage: **0.7** kV
